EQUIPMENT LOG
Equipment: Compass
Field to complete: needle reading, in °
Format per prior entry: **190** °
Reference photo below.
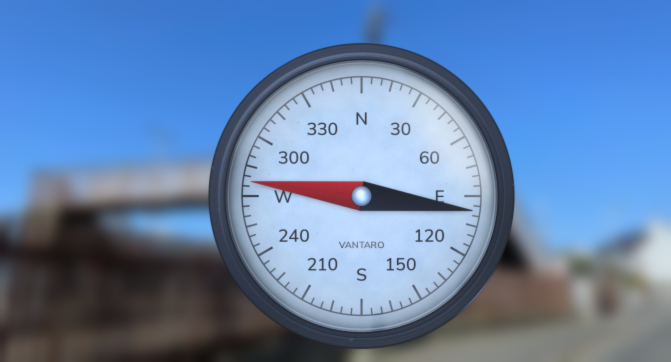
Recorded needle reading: **277.5** °
